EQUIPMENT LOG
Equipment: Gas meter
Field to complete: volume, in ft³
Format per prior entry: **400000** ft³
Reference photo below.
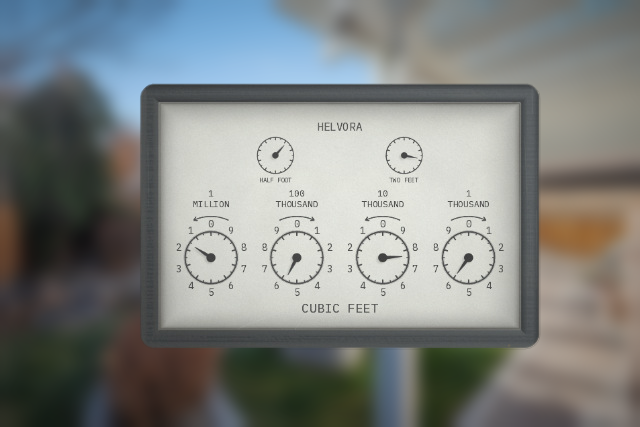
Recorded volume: **157600** ft³
